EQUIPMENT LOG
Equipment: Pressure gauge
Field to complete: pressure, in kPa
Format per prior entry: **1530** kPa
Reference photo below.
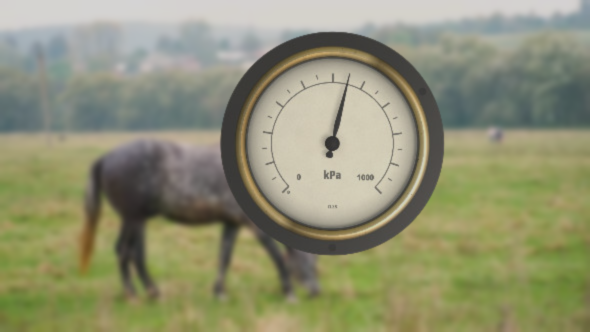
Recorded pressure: **550** kPa
